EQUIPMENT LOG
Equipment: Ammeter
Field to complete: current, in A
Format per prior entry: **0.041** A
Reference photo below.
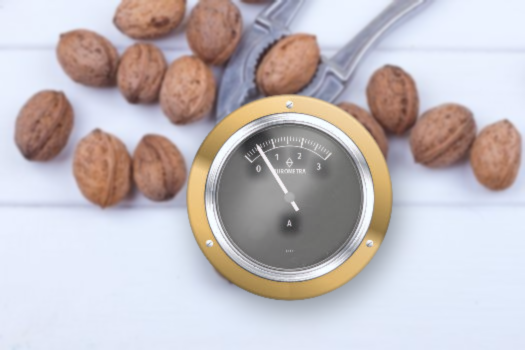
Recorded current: **0.5** A
